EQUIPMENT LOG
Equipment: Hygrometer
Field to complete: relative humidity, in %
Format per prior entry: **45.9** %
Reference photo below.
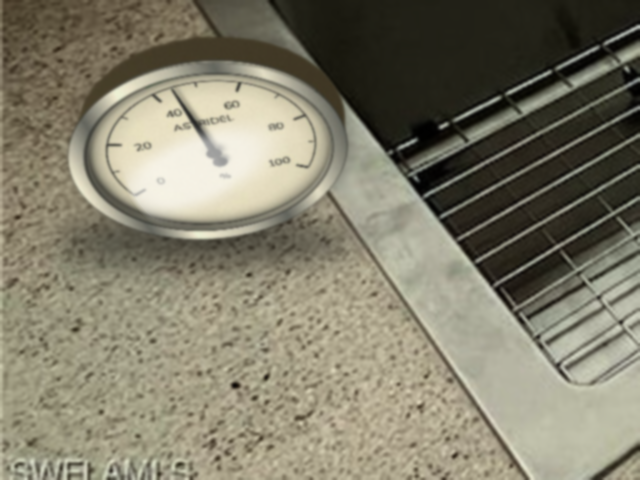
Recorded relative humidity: **45** %
